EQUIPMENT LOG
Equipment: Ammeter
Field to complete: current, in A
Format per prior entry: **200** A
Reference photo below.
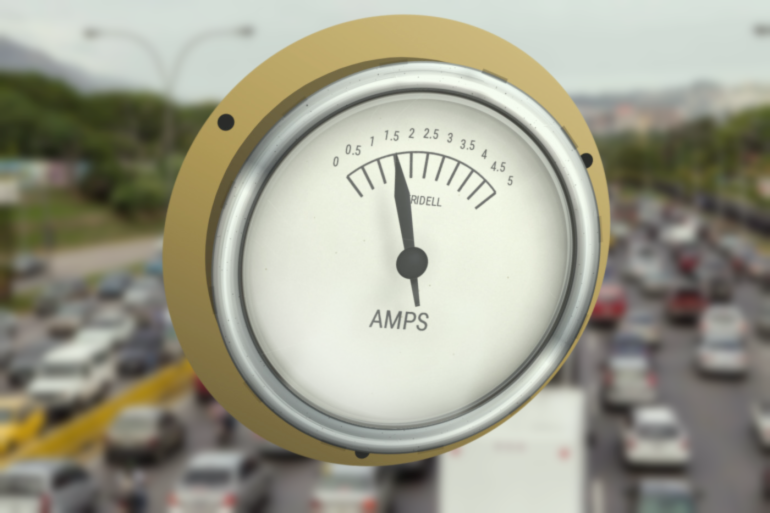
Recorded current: **1.5** A
